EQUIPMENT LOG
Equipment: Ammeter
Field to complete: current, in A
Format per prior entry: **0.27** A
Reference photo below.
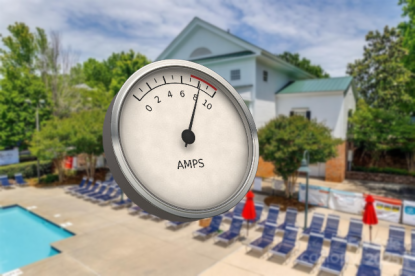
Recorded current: **8** A
